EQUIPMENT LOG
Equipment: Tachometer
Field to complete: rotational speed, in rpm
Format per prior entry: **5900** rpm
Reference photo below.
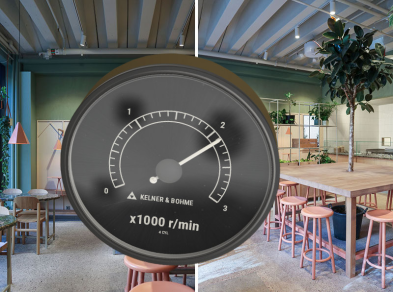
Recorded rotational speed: **2100** rpm
